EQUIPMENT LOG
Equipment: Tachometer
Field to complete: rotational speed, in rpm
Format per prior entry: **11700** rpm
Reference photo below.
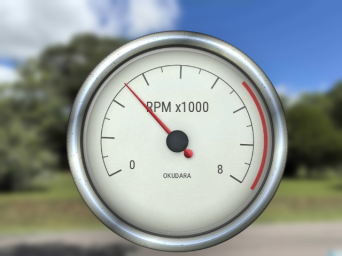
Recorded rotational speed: **2500** rpm
